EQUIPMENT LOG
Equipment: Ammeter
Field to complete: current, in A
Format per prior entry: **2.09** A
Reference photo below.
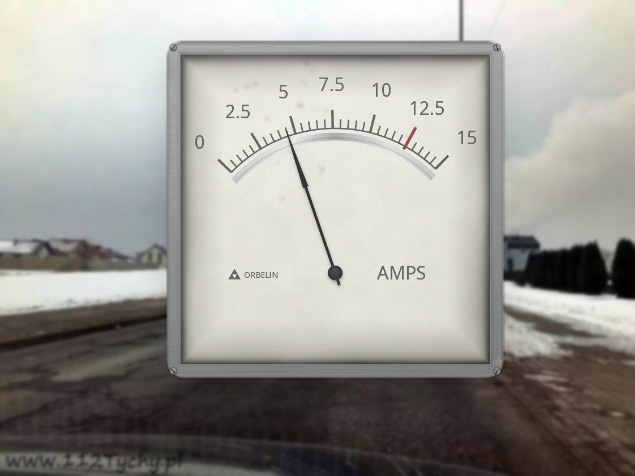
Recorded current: **4.5** A
